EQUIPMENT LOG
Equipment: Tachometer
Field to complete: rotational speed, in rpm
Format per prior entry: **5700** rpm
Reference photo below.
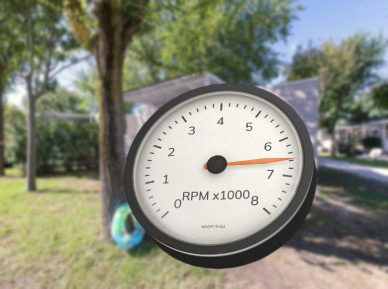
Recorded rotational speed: **6600** rpm
